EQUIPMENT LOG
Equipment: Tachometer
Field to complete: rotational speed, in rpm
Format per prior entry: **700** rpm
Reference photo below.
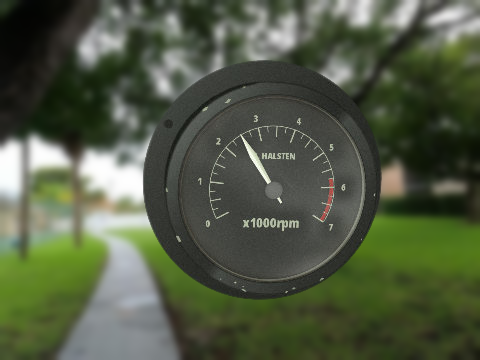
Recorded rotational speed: **2500** rpm
